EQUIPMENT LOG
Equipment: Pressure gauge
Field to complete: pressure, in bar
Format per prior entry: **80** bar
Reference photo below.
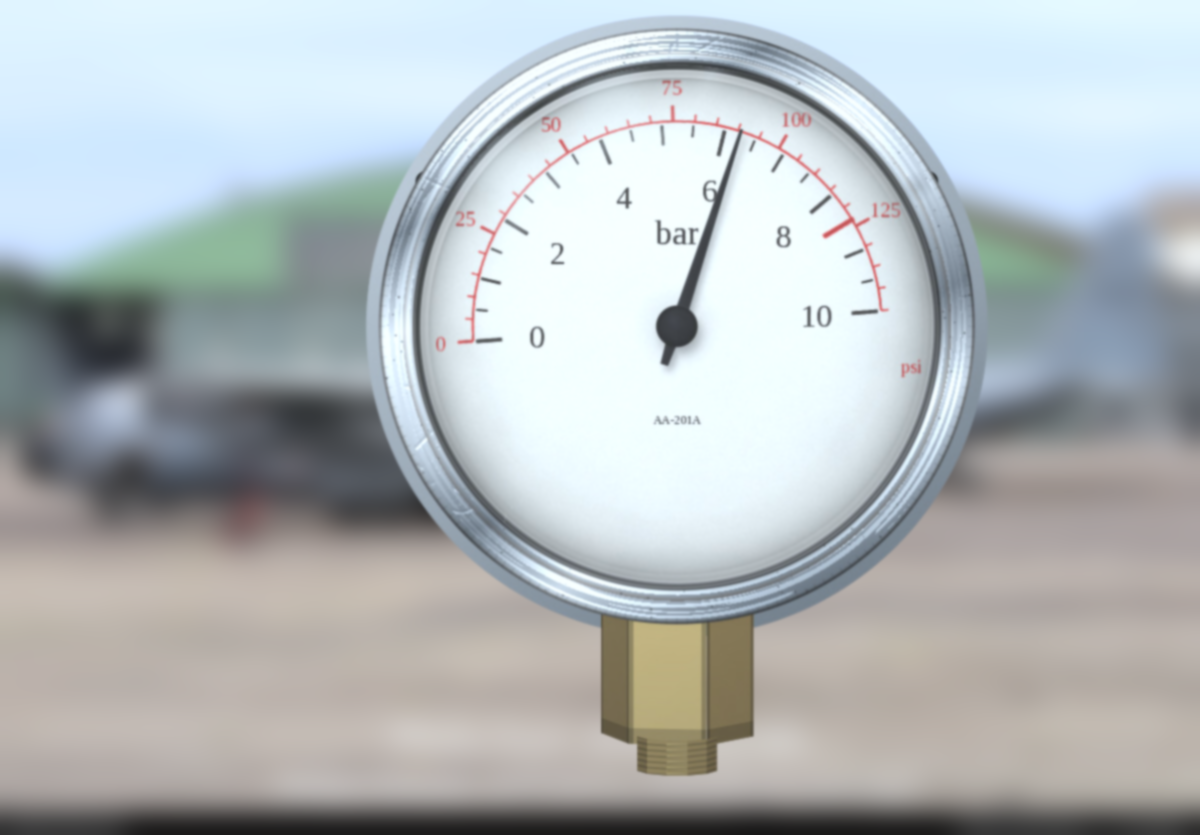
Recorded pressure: **6.25** bar
